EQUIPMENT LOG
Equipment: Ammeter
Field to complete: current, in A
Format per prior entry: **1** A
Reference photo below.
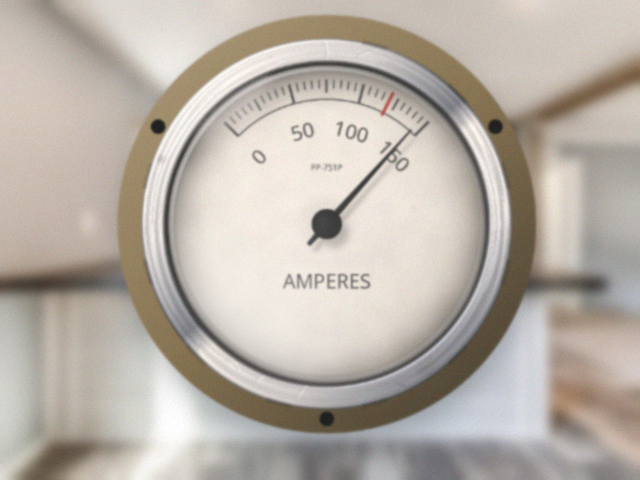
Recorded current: **145** A
